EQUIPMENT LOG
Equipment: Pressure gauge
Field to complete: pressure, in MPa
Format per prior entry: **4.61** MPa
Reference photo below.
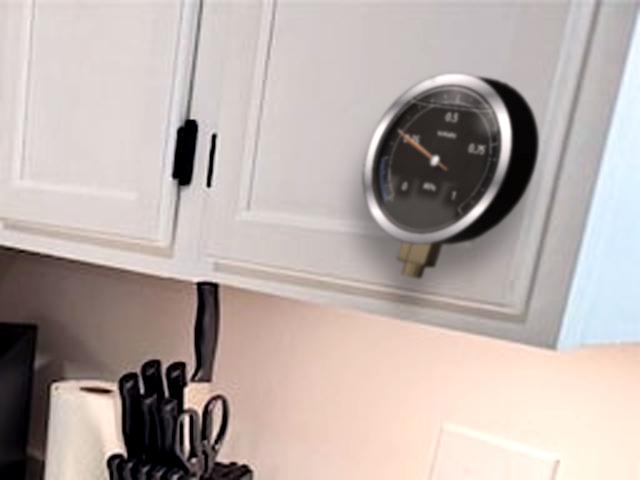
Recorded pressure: **0.25** MPa
